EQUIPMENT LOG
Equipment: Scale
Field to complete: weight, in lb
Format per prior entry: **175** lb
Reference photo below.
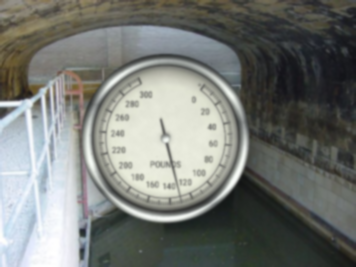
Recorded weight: **130** lb
